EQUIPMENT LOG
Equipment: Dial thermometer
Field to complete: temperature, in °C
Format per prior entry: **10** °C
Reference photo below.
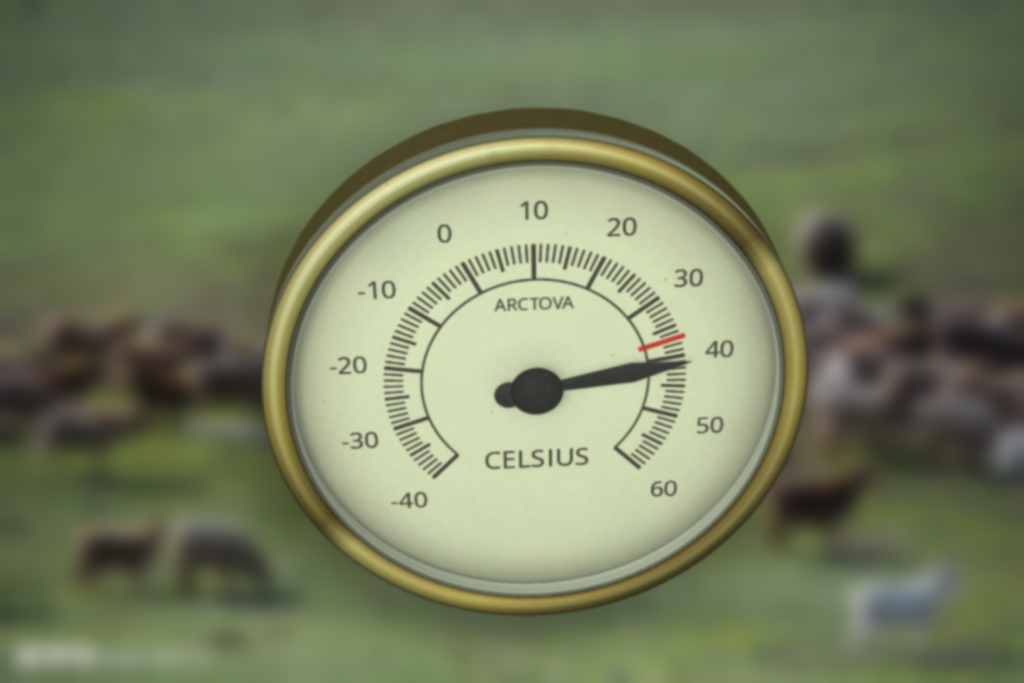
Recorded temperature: **40** °C
